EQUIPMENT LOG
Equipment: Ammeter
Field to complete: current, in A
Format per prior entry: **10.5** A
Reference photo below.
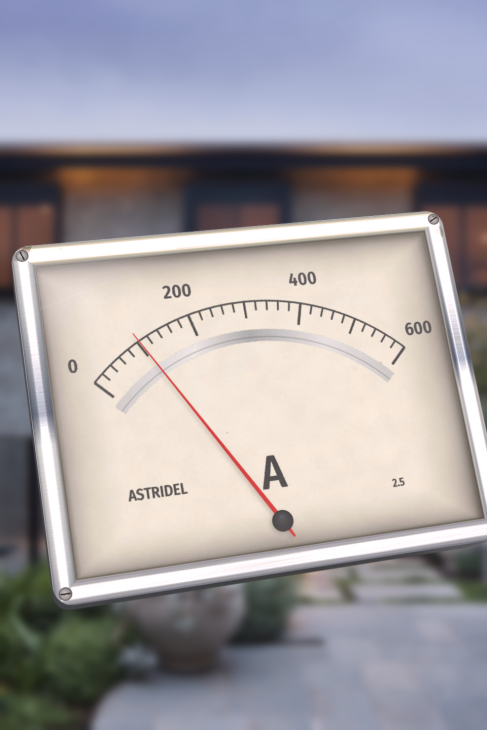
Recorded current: **100** A
